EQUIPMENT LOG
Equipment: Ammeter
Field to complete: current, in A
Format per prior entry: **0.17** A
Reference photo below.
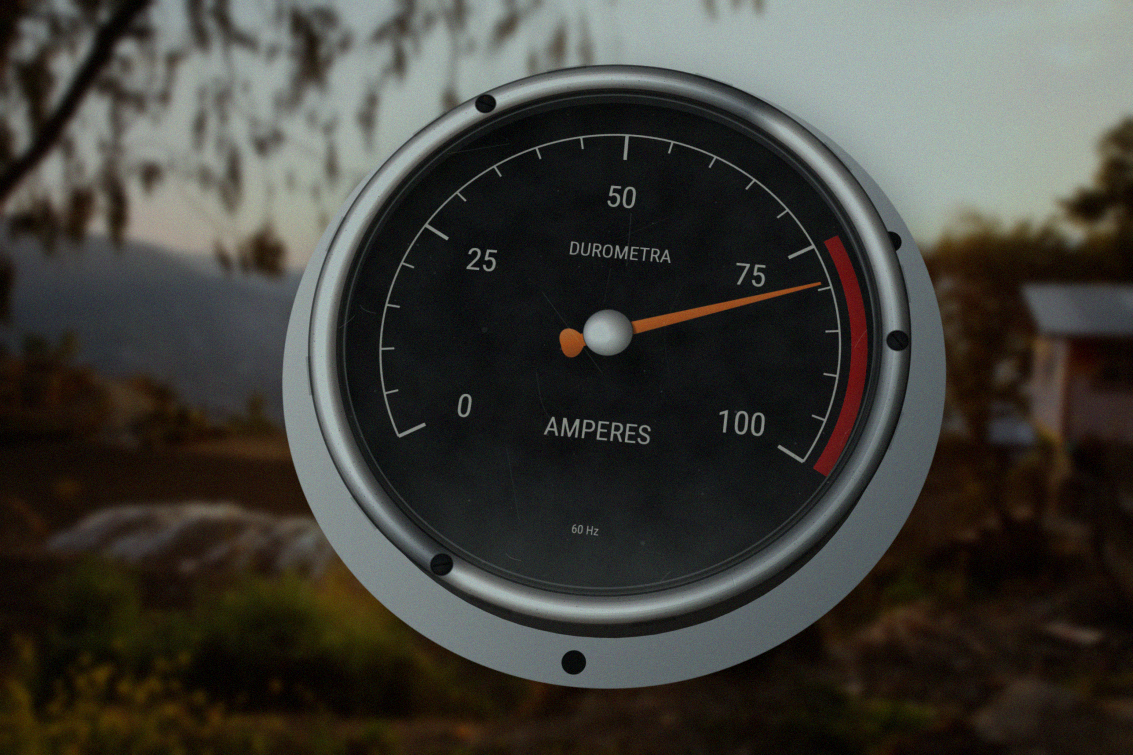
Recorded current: **80** A
